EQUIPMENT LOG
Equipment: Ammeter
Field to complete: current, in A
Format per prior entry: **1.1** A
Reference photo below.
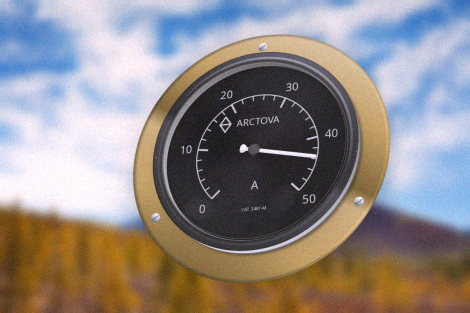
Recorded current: **44** A
